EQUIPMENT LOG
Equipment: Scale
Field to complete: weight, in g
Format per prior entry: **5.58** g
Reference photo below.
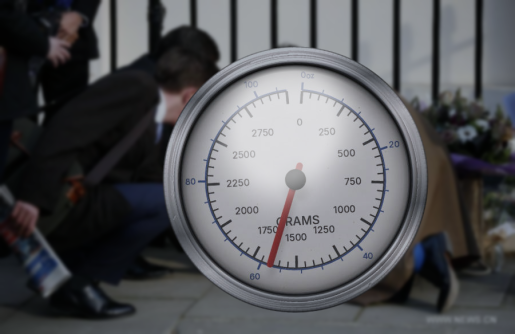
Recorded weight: **1650** g
